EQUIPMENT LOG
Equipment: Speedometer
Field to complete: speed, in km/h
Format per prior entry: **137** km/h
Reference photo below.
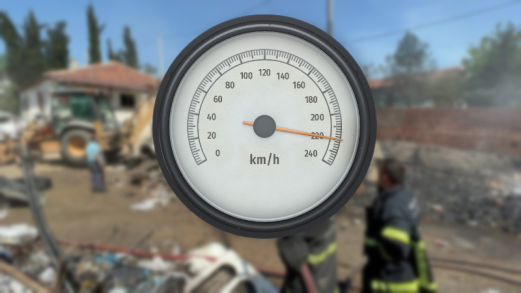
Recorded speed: **220** km/h
